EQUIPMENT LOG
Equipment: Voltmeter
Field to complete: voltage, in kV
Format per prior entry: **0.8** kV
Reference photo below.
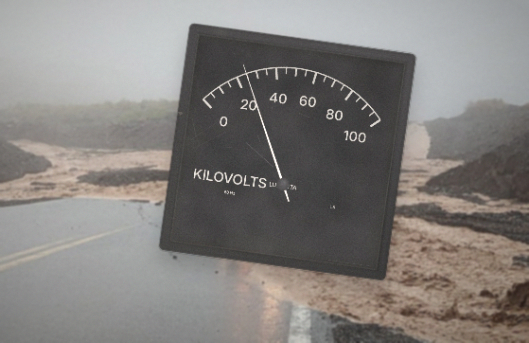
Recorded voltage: **25** kV
